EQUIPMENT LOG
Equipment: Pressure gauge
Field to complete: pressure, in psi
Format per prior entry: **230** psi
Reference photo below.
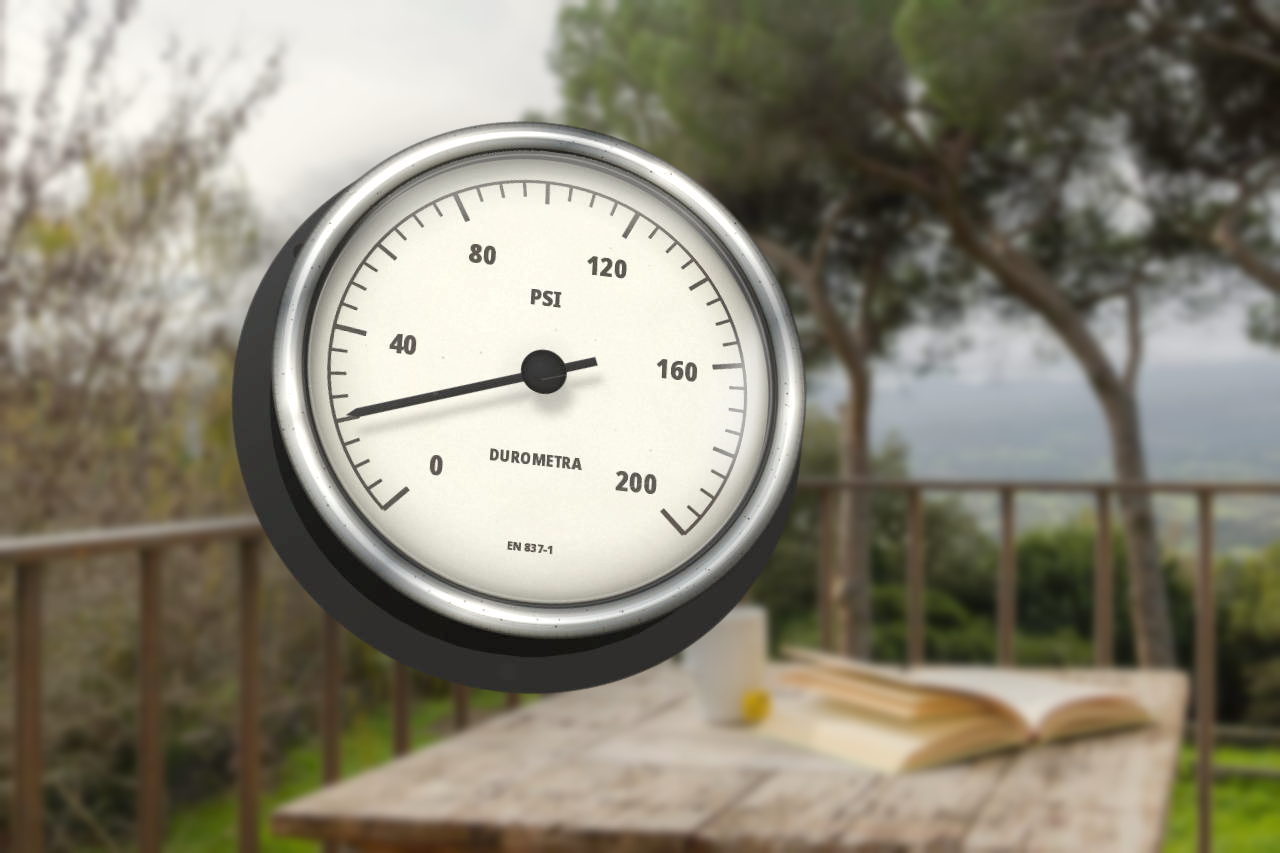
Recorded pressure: **20** psi
